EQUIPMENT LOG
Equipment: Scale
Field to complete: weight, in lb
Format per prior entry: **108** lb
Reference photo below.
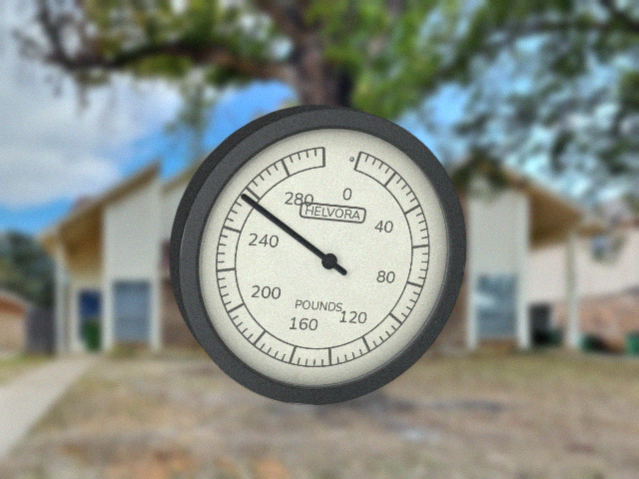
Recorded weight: **256** lb
